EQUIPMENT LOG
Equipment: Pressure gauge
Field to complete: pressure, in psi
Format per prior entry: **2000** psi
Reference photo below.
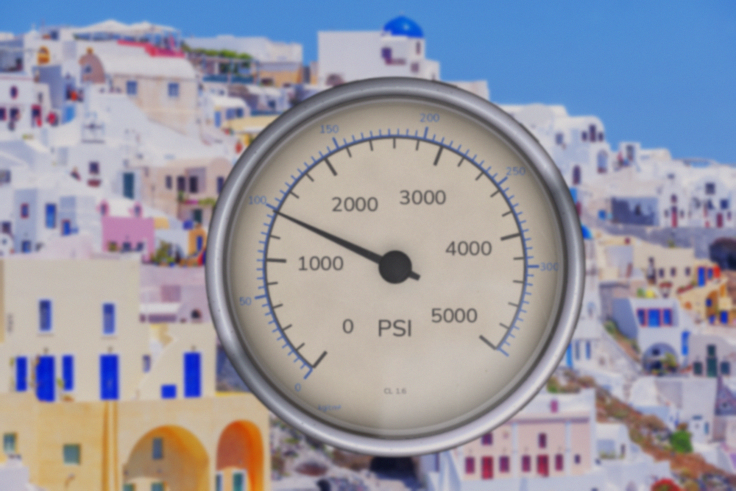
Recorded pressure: **1400** psi
